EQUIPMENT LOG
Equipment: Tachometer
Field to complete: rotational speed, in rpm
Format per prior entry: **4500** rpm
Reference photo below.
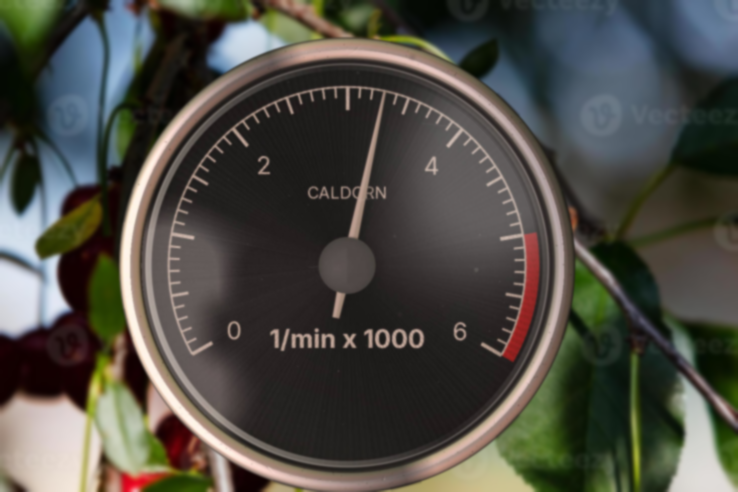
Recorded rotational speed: **3300** rpm
